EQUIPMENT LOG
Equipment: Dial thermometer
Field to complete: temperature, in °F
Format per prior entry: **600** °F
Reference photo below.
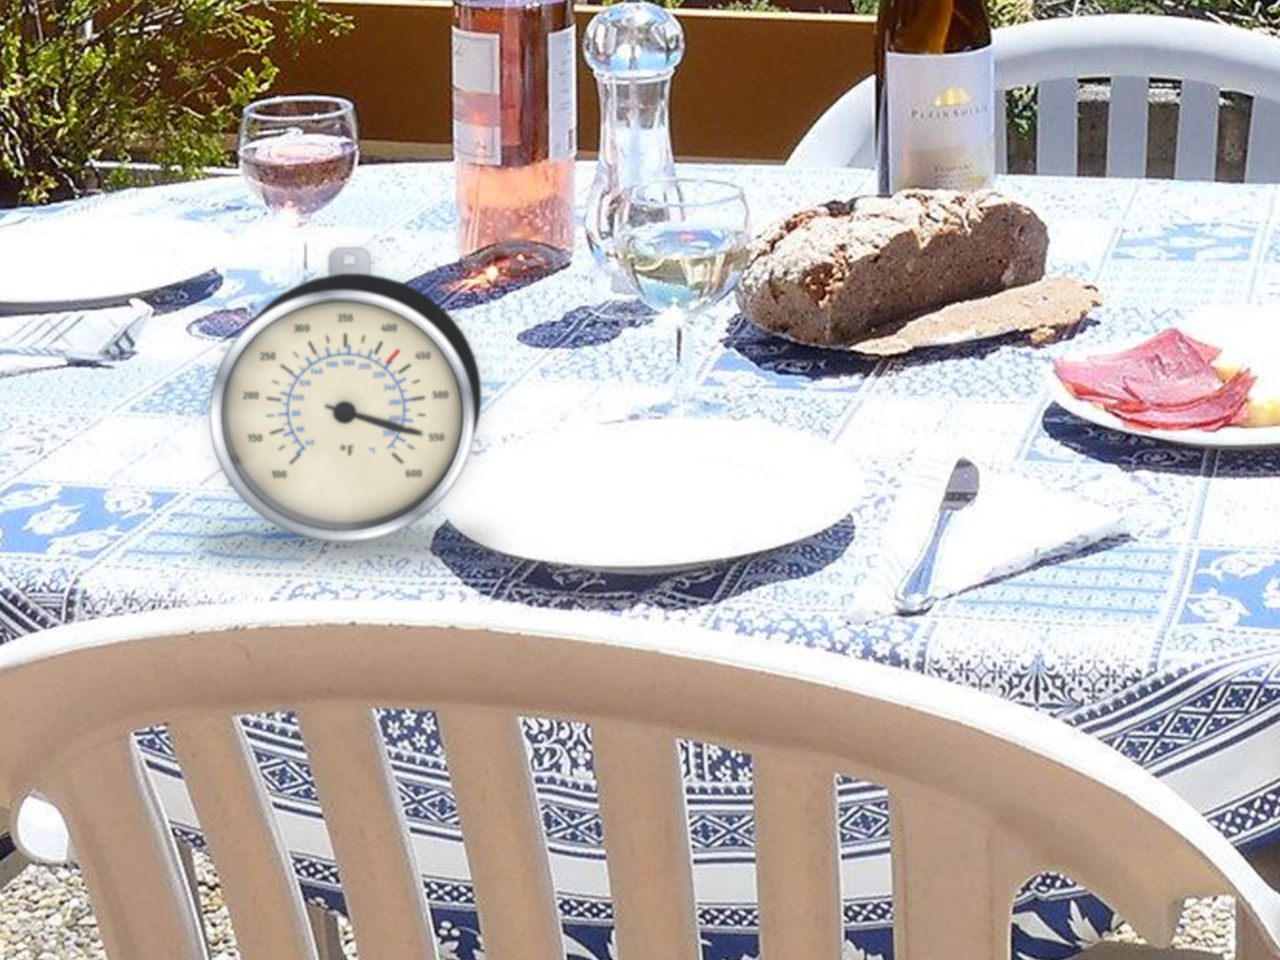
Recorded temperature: **550** °F
